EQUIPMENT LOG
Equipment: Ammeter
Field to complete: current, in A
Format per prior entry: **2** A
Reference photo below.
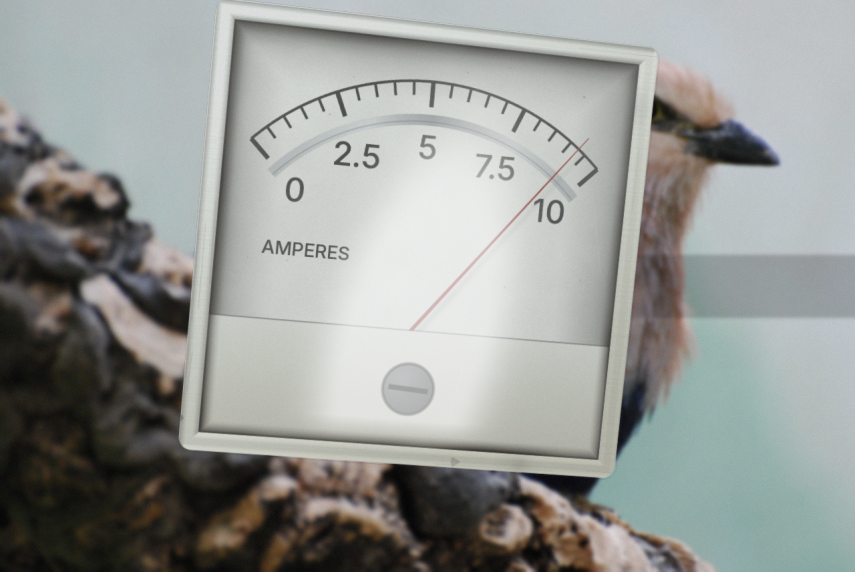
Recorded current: **9.25** A
